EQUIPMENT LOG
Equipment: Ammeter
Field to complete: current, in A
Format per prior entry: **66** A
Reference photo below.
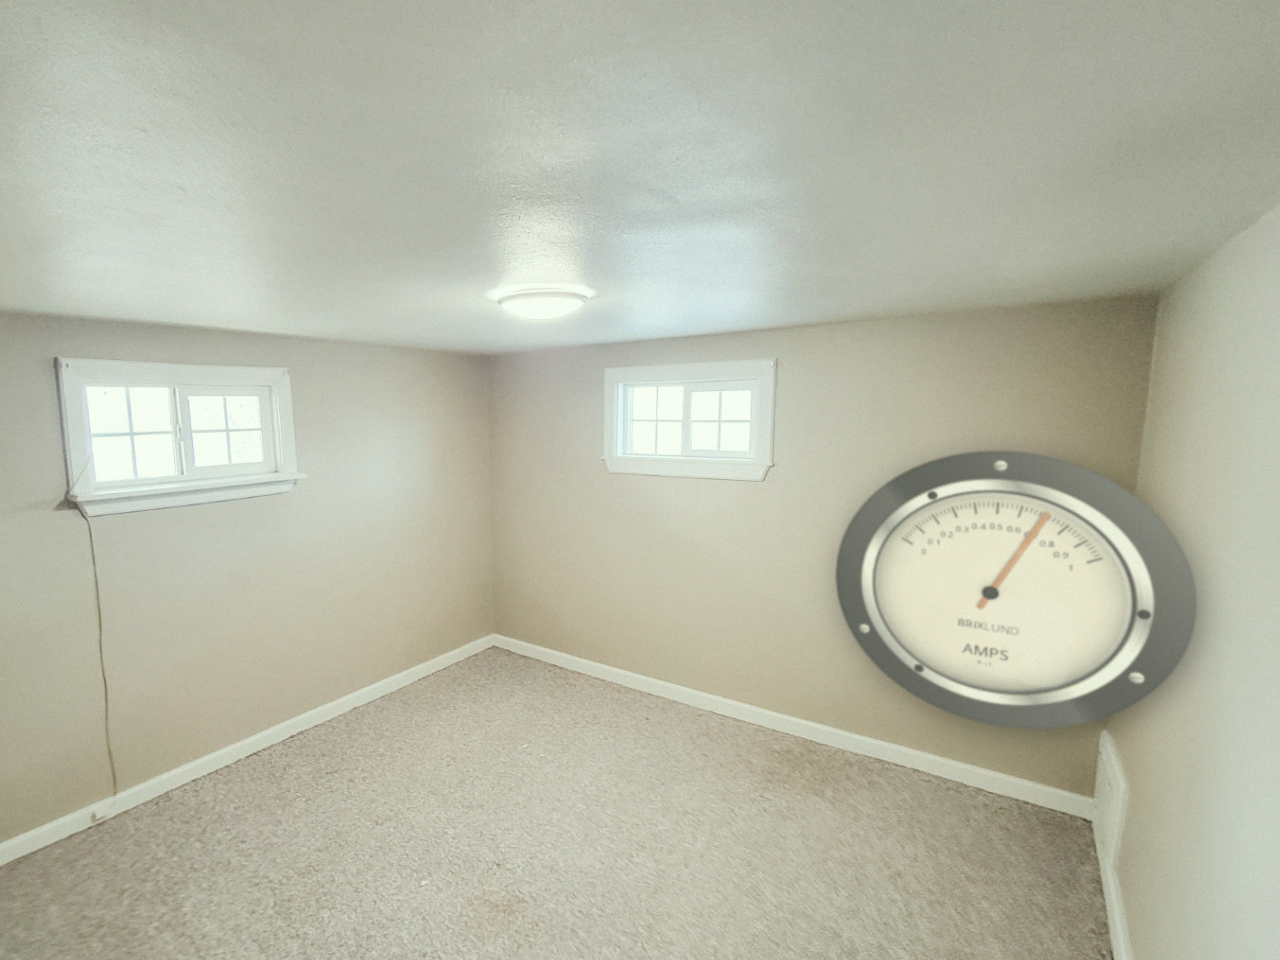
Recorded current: **0.7** A
